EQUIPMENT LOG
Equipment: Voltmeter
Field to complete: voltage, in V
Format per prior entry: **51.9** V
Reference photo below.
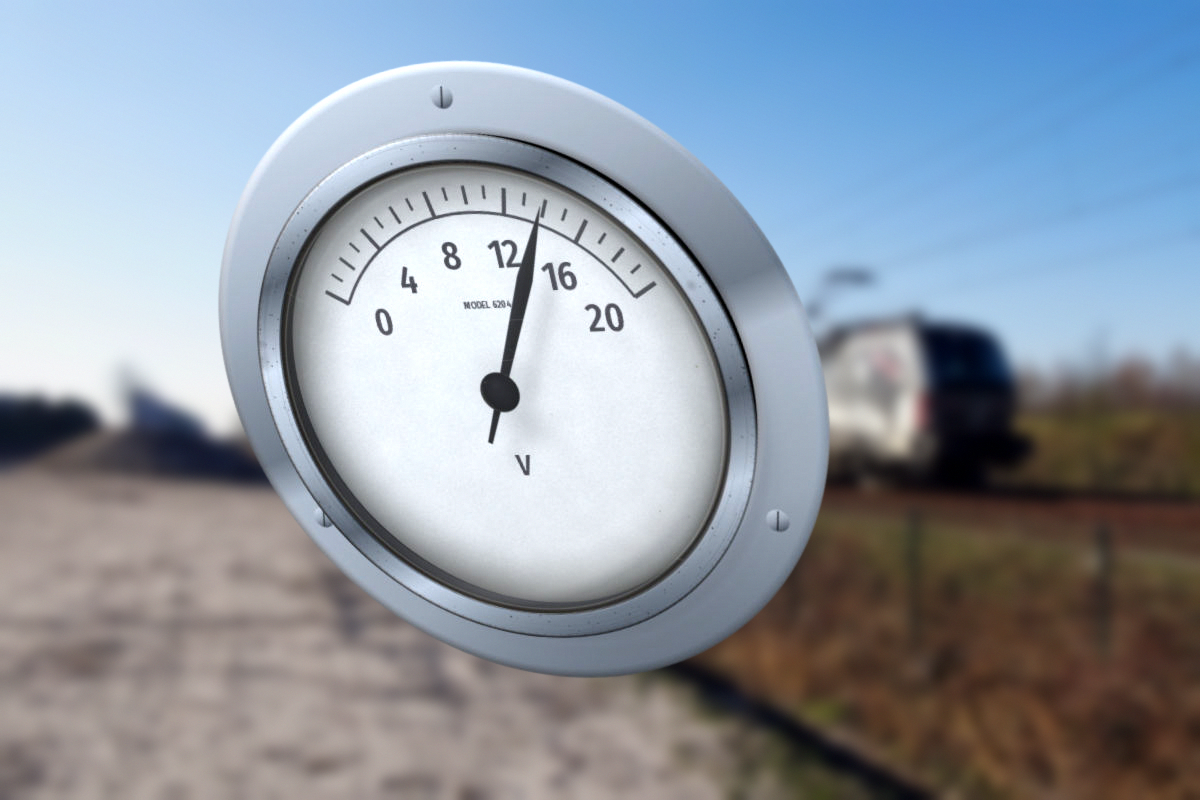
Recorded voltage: **14** V
